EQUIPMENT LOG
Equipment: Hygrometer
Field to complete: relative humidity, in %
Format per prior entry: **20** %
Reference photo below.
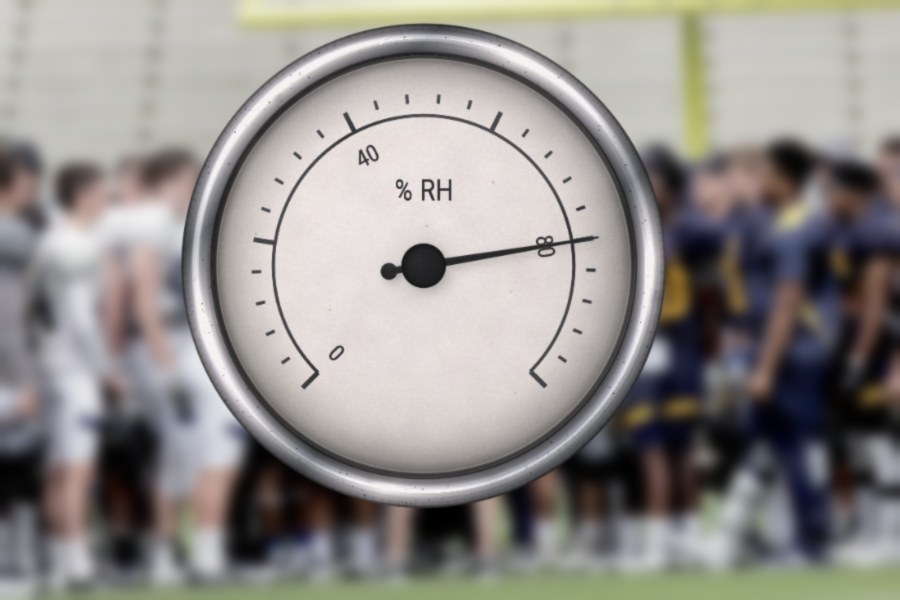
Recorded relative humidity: **80** %
